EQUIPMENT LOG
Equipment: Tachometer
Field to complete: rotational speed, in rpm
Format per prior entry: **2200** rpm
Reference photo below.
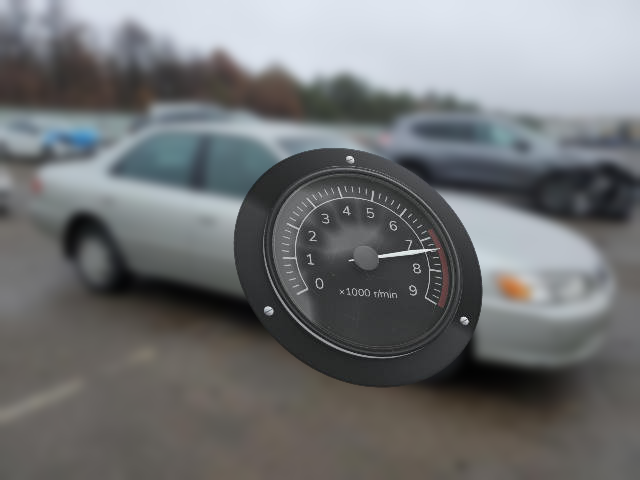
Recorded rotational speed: **7400** rpm
